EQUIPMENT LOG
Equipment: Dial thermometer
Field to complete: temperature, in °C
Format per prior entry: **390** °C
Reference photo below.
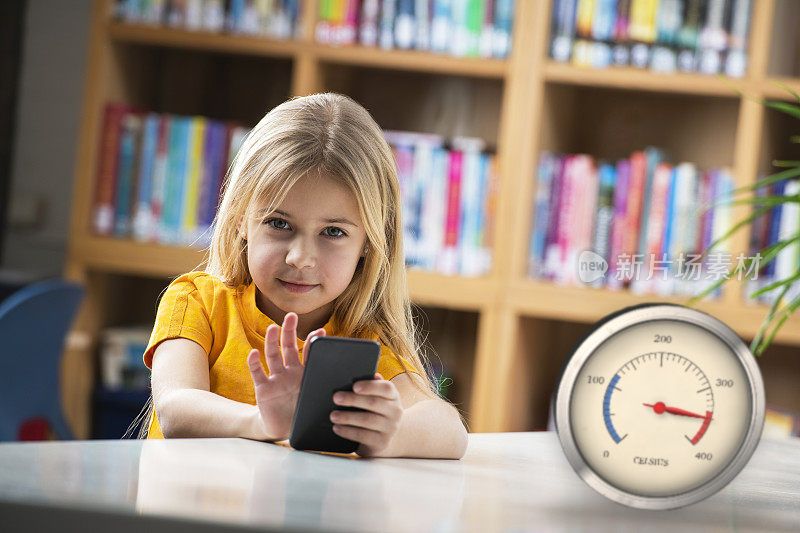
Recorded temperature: **350** °C
